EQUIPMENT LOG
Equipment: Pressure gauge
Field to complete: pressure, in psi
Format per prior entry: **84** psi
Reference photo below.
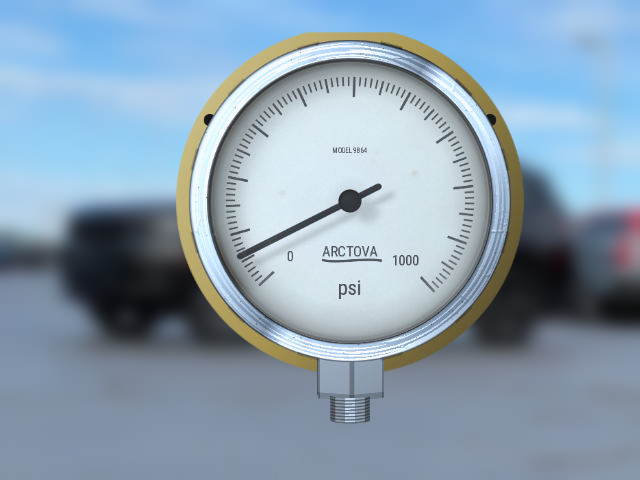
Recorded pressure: **60** psi
